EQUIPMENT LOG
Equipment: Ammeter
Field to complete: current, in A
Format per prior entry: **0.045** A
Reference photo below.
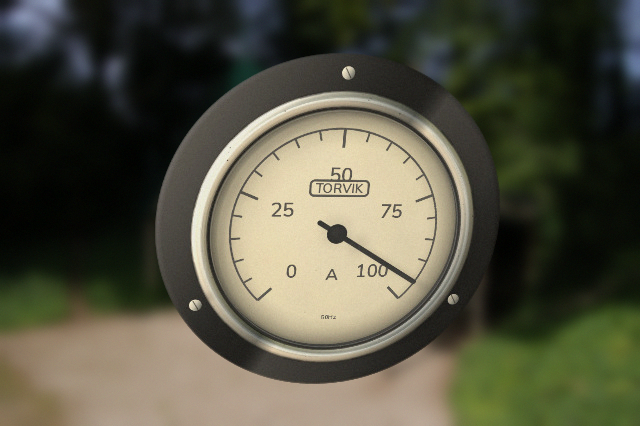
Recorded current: **95** A
